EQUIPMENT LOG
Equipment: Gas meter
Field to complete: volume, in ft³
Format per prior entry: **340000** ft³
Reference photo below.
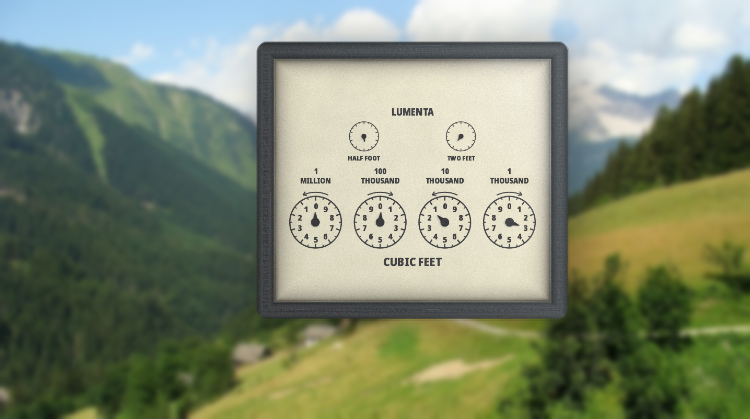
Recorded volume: **1300** ft³
